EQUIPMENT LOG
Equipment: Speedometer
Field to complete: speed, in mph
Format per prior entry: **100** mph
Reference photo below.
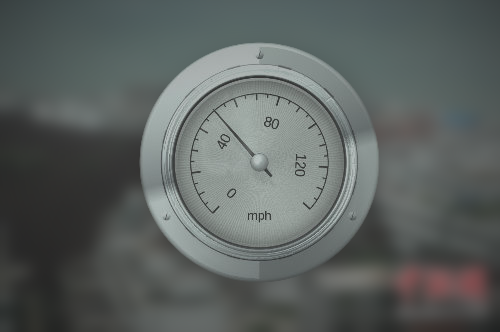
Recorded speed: **50** mph
